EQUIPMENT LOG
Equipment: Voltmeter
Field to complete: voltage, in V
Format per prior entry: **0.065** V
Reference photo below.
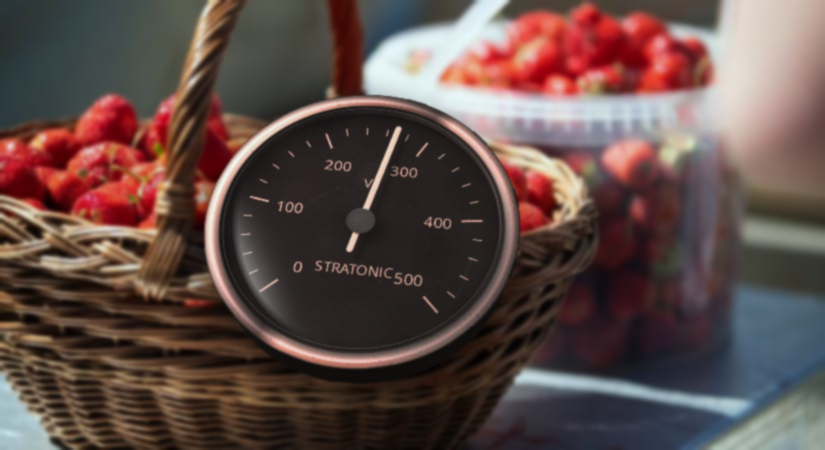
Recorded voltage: **270** V
